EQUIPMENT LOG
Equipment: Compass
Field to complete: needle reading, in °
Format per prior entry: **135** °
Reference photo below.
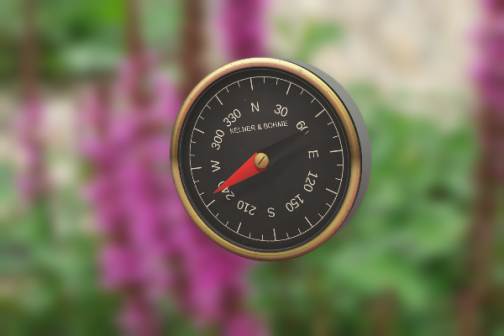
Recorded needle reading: **245** °
